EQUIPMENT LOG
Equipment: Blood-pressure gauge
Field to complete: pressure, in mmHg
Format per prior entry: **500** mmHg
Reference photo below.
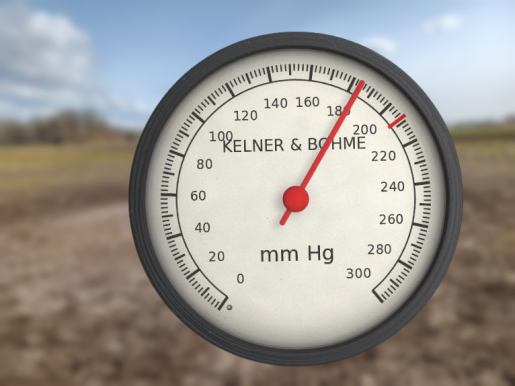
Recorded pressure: **184** mmHg
